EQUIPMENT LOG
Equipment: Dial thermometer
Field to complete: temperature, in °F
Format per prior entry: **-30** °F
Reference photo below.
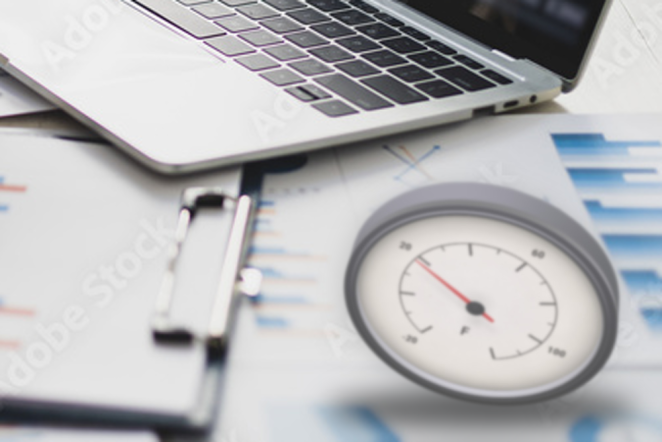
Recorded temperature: **20** °F
